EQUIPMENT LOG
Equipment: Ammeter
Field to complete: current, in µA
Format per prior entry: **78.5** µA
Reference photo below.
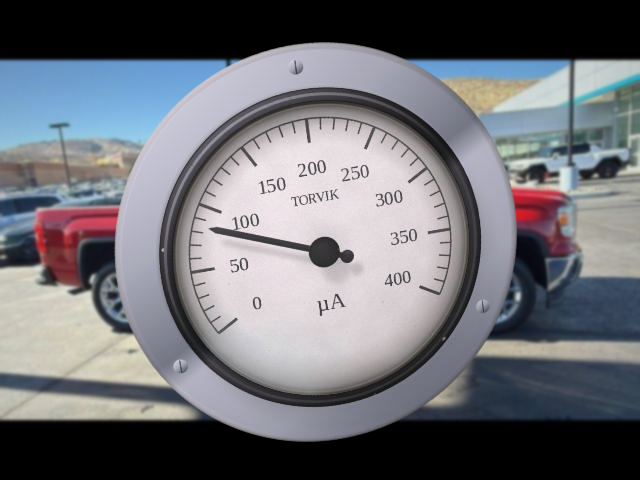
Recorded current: **85** µA
